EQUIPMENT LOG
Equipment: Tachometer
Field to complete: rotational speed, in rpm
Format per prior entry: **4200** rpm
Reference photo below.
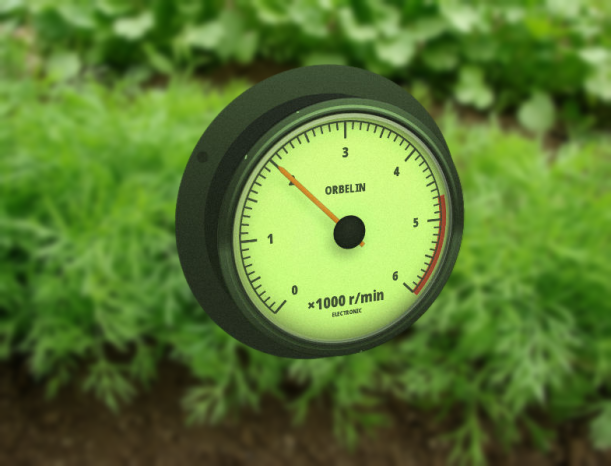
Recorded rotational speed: **2000** rpm
